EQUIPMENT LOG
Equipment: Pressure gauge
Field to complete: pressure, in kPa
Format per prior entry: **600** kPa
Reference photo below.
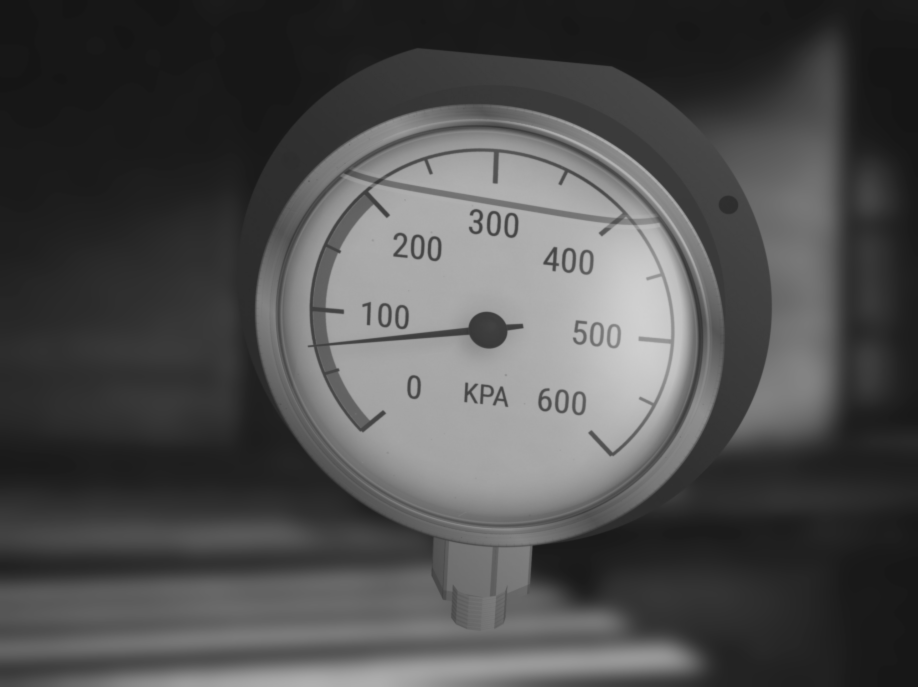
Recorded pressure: **75** kPa
